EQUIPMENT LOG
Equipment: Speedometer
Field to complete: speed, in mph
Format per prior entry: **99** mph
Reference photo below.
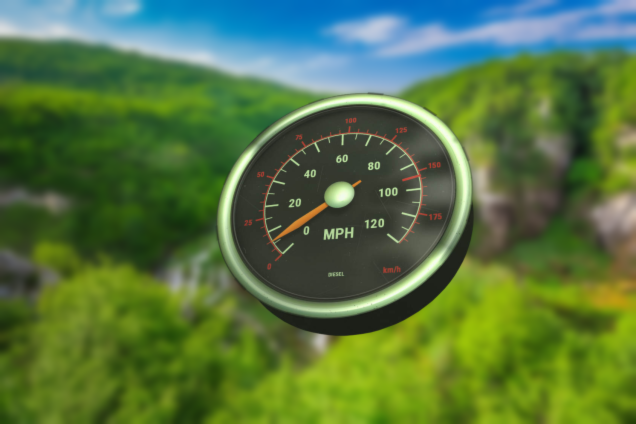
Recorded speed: **5** mph
